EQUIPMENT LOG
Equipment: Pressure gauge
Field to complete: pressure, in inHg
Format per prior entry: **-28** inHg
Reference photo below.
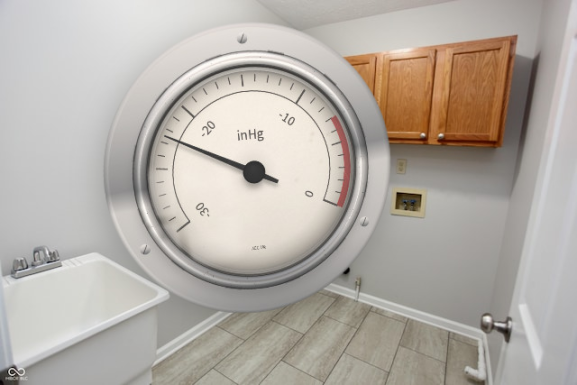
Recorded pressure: **-22.5** inHg
